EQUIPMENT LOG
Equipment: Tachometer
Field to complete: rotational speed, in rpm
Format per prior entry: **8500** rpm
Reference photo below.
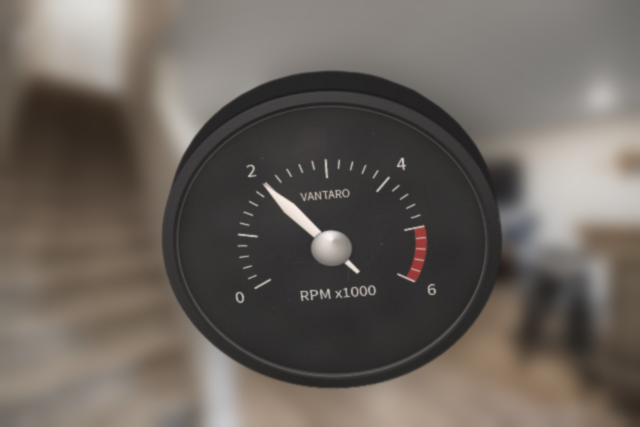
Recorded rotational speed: **2000** rpm
